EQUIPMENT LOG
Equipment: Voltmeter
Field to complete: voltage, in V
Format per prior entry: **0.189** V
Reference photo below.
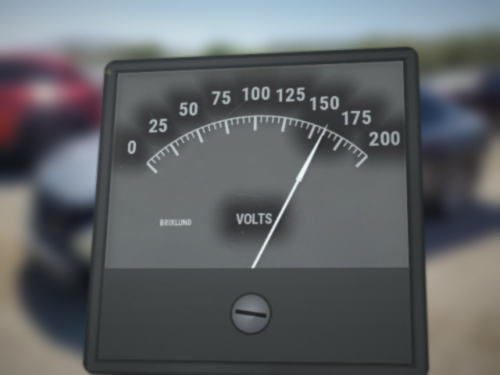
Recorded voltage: **160** V
